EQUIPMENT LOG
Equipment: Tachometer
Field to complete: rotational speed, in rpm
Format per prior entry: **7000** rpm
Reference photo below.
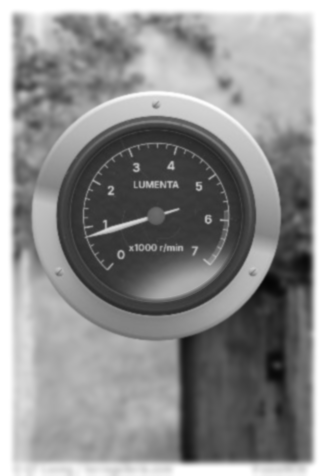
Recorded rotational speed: **800** rpm
